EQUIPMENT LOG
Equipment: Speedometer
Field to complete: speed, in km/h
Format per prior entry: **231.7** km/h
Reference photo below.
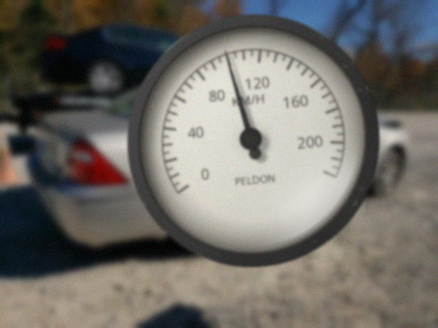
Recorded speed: **100** km/h
